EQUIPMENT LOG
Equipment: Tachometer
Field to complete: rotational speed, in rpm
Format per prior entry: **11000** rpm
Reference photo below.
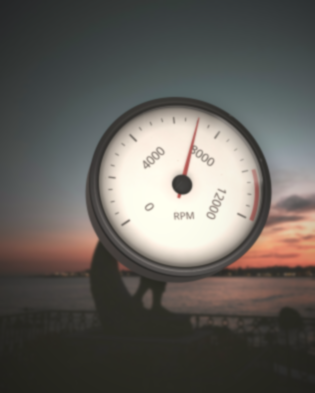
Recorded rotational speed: **7000** rpm
